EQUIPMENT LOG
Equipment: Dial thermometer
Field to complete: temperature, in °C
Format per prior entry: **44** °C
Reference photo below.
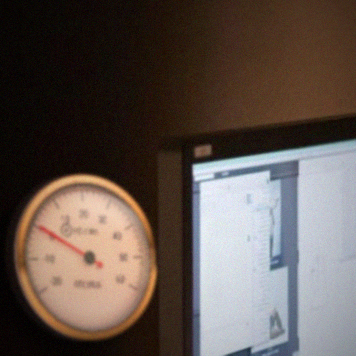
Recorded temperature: **0** °C
